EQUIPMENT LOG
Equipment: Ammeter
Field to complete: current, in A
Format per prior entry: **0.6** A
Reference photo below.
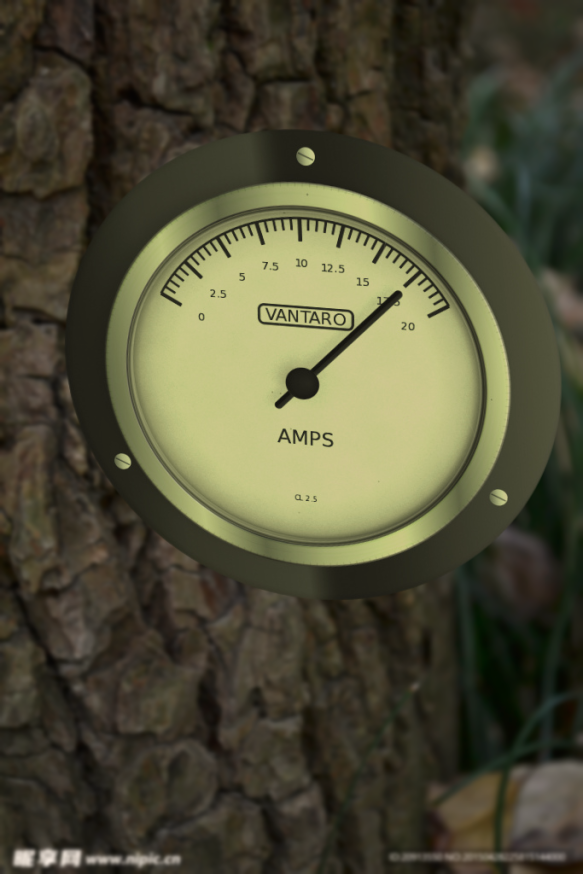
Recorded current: **17.5** A
